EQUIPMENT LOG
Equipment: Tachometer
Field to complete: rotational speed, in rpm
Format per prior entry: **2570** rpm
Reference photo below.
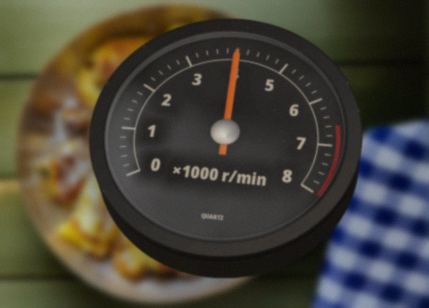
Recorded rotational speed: **4000** rpm
